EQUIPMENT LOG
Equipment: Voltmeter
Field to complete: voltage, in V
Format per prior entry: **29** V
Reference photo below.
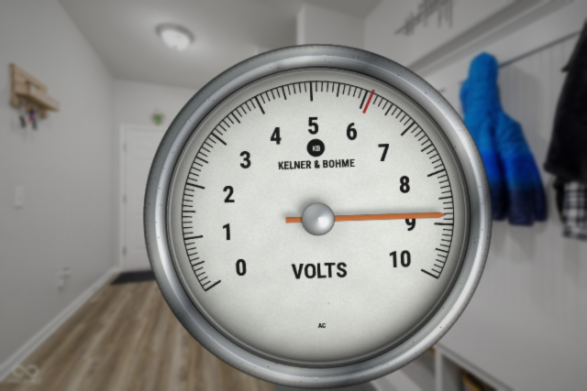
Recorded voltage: **8.8** V
